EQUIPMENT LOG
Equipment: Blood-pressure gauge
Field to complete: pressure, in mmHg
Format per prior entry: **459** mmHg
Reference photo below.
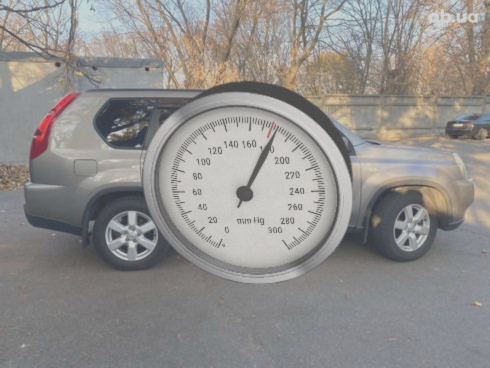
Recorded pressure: **180** mmHg
